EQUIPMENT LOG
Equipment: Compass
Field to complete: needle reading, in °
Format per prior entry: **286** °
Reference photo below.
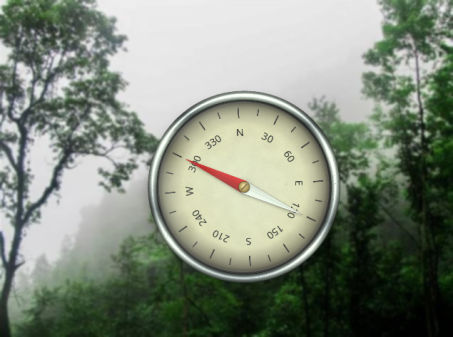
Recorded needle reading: **300** °
